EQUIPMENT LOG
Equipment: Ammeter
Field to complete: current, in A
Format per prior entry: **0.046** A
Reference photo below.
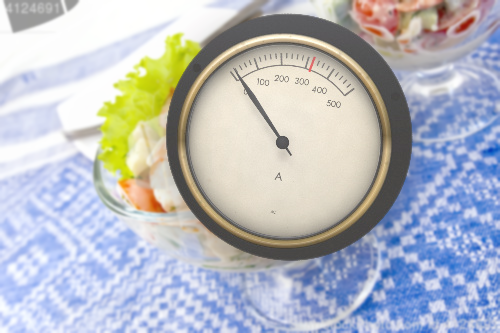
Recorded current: **20** A
